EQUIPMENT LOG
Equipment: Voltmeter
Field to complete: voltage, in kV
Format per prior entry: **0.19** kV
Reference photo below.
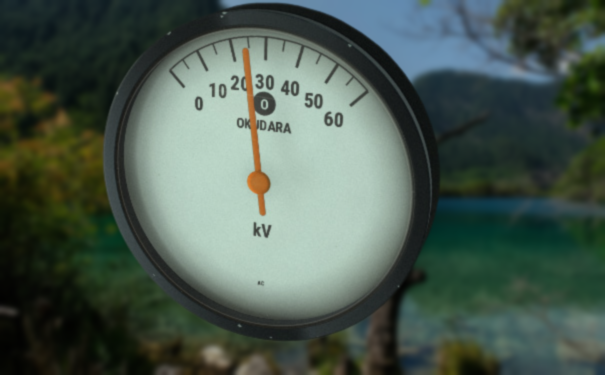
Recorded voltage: **25** kV
